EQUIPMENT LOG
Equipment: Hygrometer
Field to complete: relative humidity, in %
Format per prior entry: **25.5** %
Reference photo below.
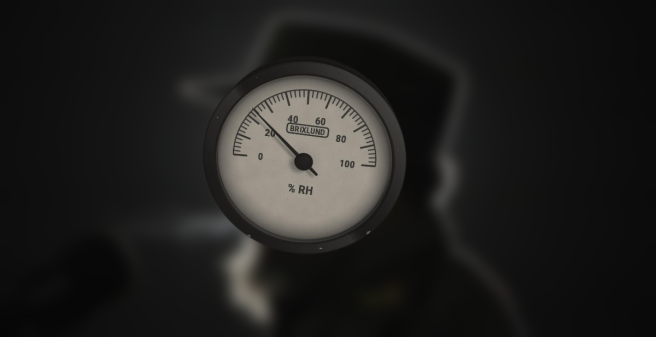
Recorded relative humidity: **24** %
